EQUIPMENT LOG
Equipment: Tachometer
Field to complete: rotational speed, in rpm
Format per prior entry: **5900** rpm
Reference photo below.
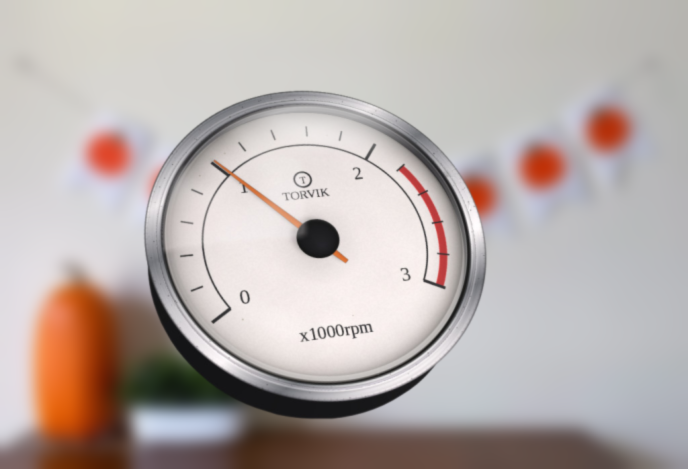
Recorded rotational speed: **1000** rpm
